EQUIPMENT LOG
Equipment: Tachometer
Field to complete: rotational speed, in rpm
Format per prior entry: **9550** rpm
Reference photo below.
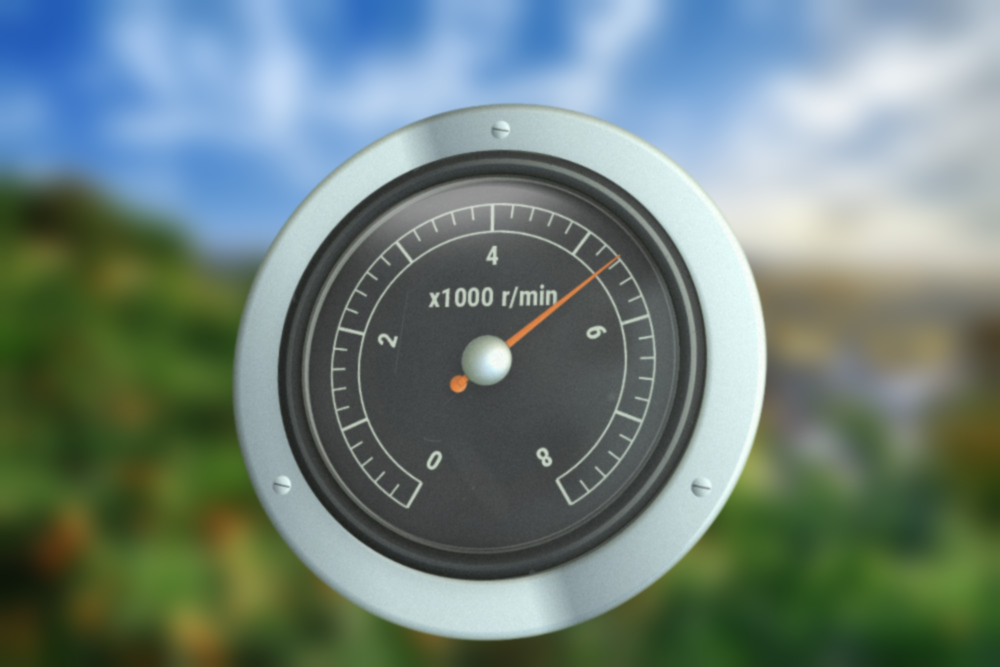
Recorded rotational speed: **5400** rpm
